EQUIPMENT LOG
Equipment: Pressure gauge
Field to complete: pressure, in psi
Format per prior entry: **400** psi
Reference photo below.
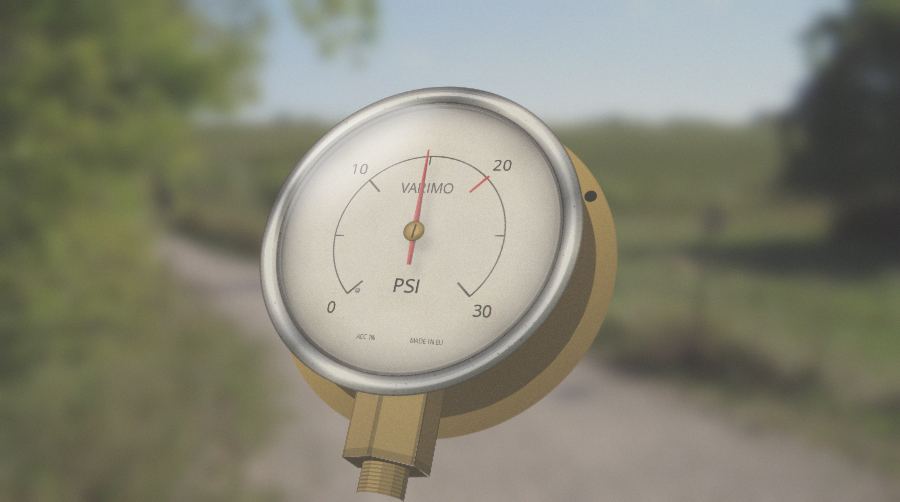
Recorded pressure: **15** psi
